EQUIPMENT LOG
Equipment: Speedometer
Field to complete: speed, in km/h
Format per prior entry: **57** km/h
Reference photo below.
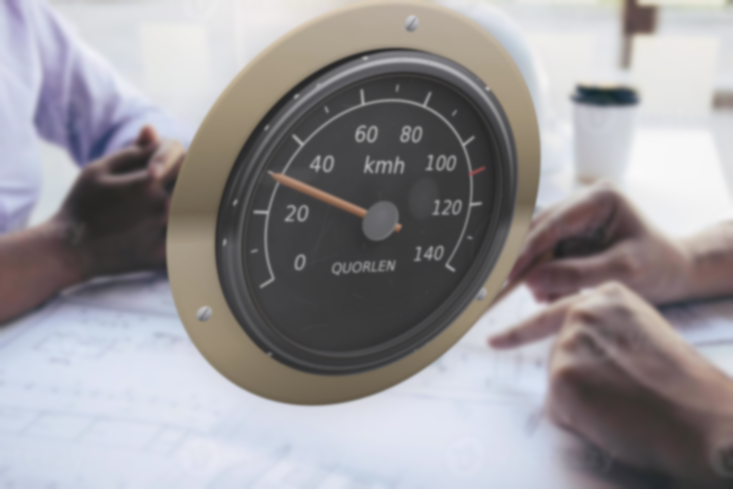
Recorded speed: **30** km/h
